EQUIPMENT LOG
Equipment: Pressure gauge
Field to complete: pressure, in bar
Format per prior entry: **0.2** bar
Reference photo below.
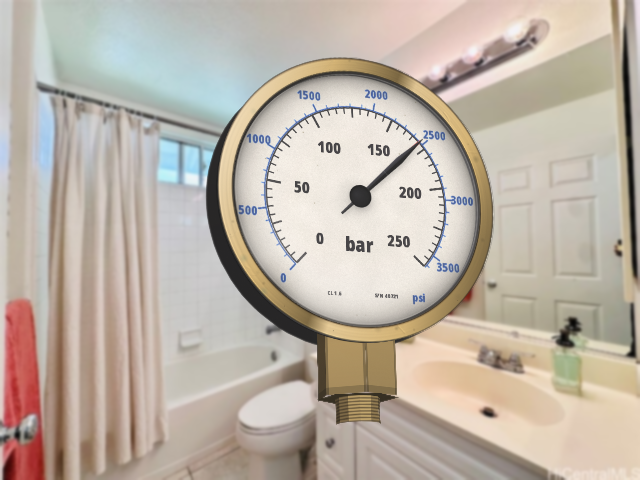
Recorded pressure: **170** bar
